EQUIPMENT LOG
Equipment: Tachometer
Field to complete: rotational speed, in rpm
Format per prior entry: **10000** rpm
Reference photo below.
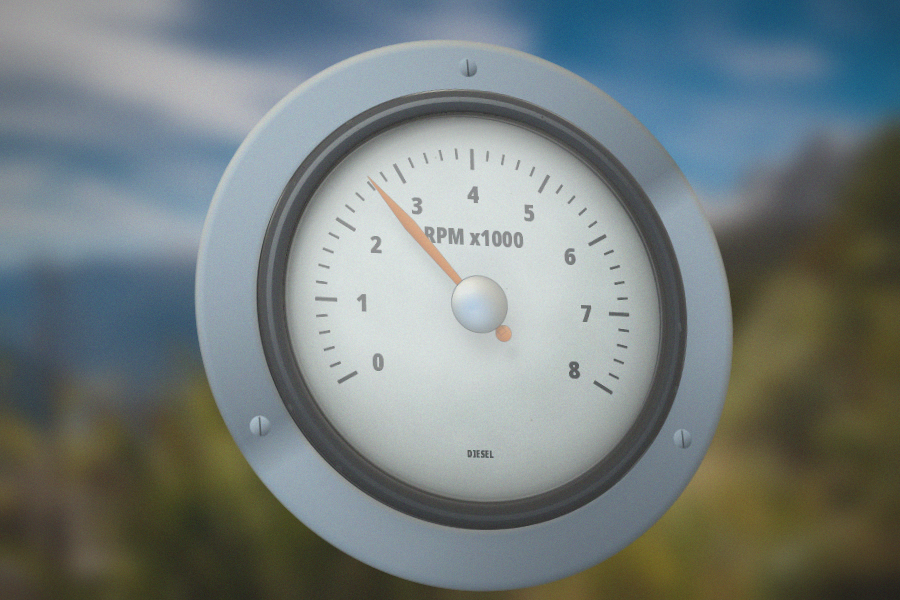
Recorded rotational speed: **2600** rpm
